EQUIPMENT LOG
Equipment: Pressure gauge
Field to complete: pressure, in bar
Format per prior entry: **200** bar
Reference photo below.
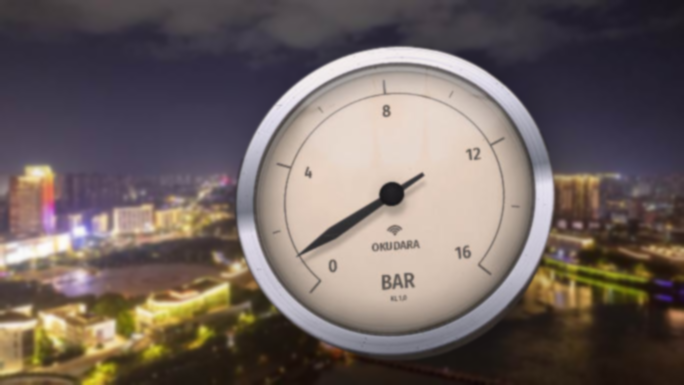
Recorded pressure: **1** bar
